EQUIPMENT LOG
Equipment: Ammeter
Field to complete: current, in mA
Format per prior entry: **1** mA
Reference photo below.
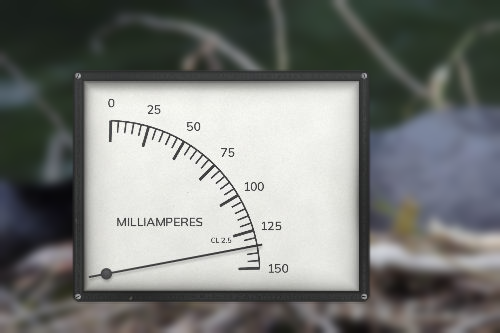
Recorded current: **135** mA
